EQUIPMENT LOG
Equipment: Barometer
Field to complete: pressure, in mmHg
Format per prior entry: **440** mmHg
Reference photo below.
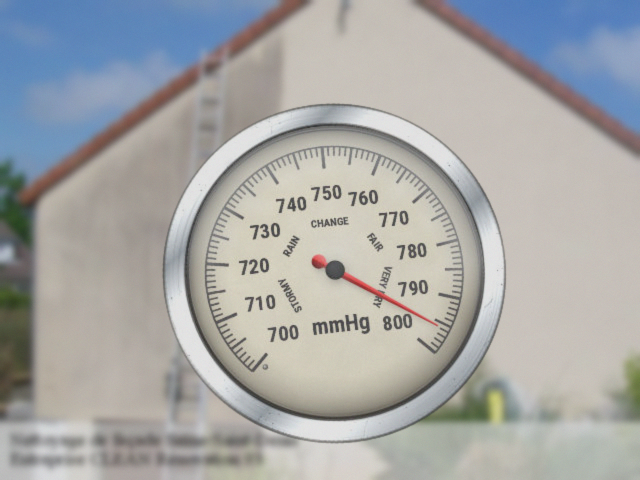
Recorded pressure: **796** mmHg
